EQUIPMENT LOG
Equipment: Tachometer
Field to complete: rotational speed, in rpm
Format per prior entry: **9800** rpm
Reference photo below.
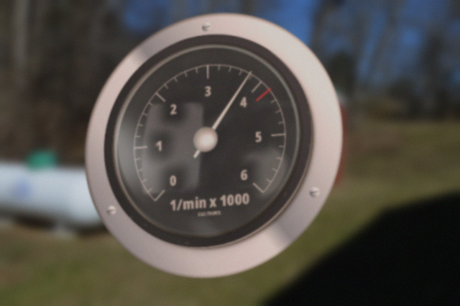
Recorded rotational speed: **3800** rpm
